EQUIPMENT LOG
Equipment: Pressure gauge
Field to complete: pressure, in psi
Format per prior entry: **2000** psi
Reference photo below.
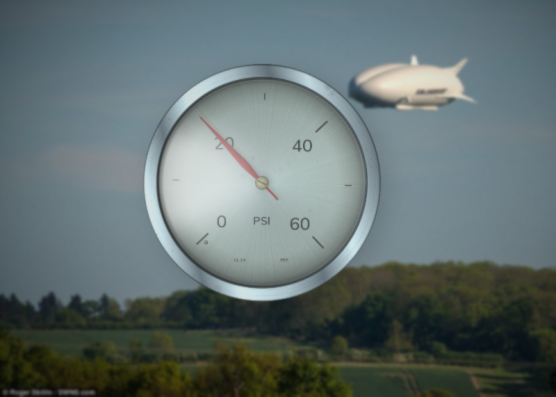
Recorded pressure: **20** psi
